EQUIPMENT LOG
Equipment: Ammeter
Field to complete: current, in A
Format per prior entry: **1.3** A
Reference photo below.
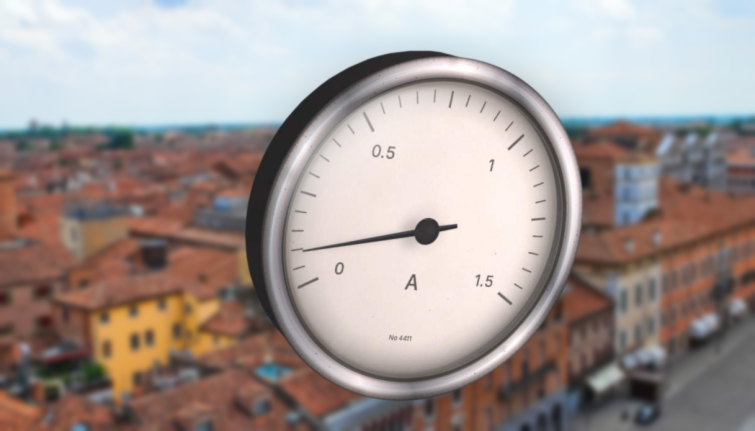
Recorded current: **0.1** A
